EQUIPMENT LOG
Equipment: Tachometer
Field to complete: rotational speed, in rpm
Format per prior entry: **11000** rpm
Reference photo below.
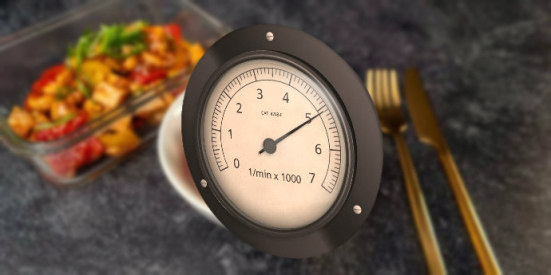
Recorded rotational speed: **5100** rpm
